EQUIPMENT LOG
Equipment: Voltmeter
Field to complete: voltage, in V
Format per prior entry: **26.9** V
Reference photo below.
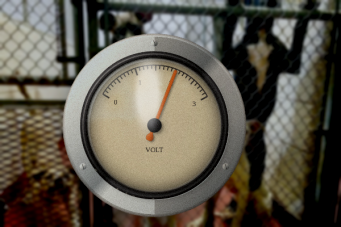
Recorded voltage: **2** V
